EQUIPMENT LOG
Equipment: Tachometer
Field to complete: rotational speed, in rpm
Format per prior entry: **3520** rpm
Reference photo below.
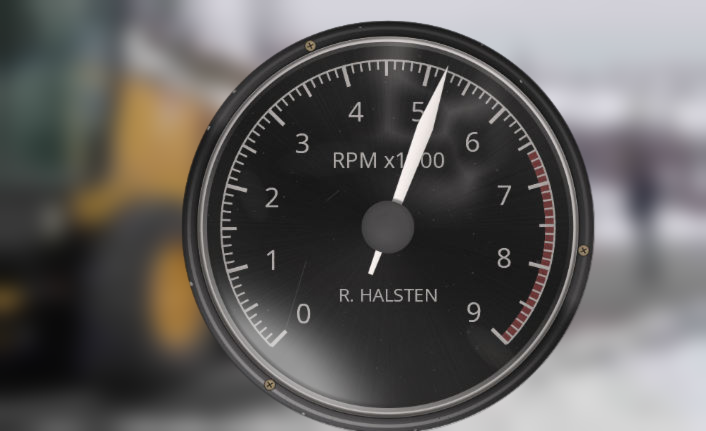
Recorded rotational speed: **5200** rpm
